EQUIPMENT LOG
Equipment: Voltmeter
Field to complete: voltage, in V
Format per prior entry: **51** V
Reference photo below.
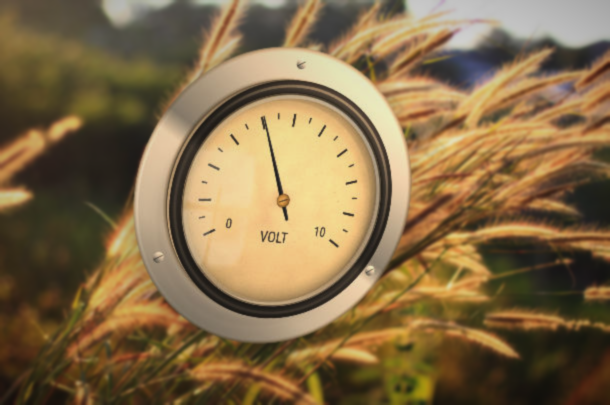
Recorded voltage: **4** V
